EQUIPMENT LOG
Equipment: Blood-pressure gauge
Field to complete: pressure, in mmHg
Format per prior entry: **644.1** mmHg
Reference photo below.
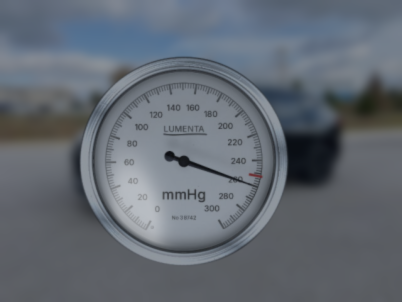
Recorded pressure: **260** mmHg
